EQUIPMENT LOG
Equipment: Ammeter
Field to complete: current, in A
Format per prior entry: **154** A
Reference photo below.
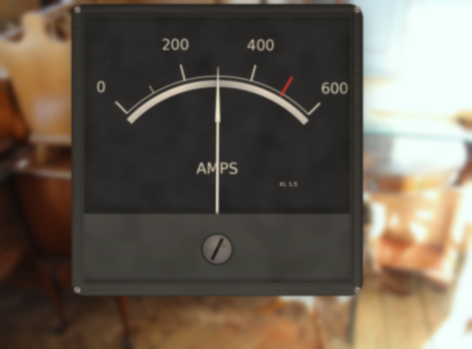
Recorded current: **300** A
